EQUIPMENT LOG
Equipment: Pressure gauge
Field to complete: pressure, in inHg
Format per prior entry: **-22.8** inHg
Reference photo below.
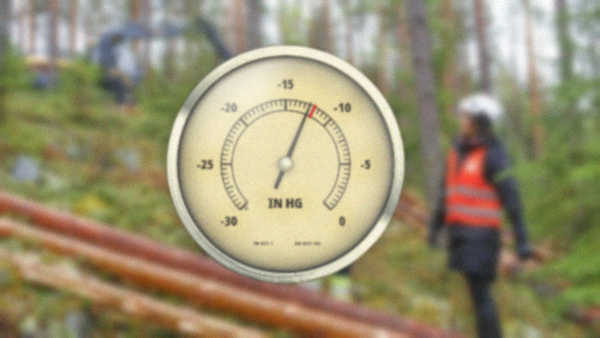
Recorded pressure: **-12.5** inHg
